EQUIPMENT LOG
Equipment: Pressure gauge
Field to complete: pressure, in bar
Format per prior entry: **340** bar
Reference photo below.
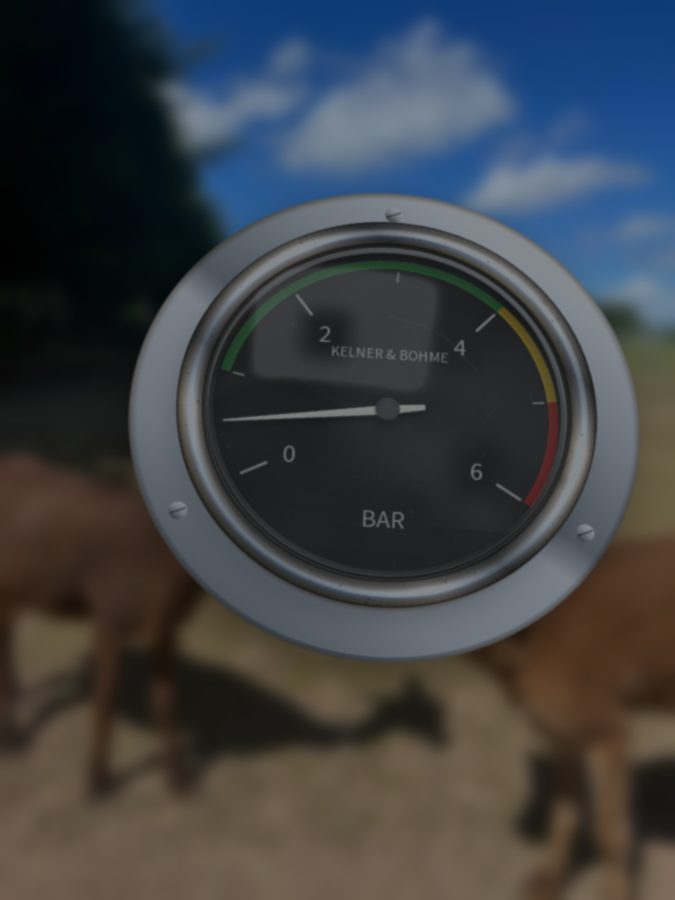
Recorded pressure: **0.5** bar
